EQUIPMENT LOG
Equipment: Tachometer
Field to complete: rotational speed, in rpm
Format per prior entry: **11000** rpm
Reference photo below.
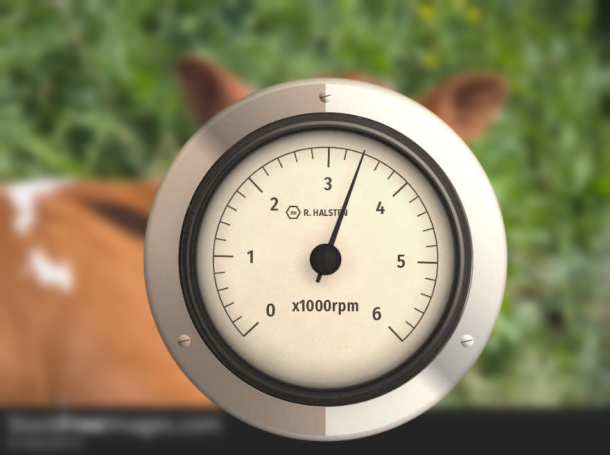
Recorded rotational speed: **3400** rpm
